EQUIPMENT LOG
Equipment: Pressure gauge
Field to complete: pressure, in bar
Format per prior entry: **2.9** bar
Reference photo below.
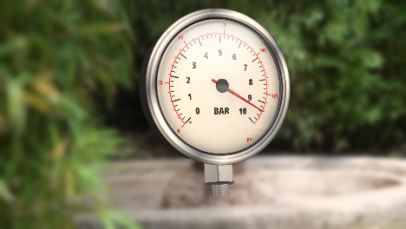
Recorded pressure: **9.4** bar
